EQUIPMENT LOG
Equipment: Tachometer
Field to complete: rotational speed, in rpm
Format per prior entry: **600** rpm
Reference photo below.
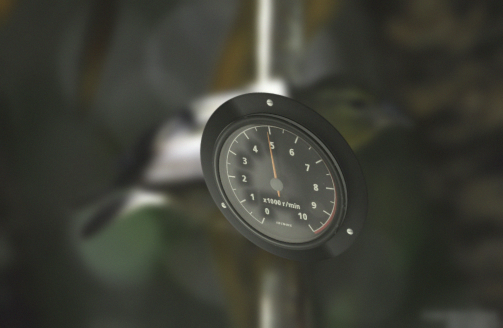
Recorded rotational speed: **5000** rpm
